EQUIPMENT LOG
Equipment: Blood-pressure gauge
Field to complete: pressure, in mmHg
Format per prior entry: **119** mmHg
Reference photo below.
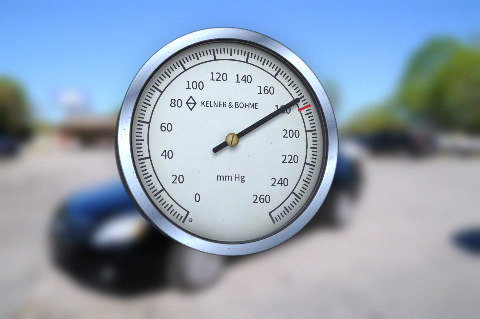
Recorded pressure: **180** mmHg
